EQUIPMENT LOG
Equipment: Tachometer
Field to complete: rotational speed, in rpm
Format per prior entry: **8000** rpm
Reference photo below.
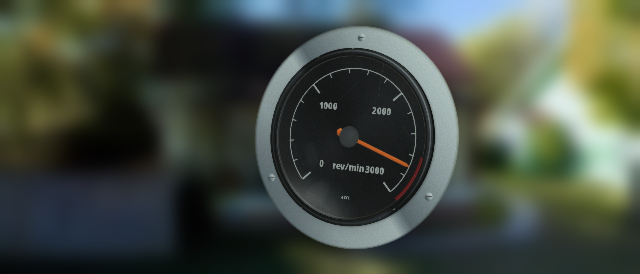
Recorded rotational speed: **2700** rpm
